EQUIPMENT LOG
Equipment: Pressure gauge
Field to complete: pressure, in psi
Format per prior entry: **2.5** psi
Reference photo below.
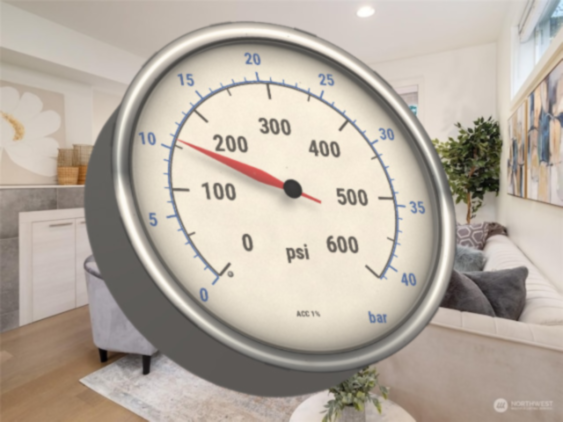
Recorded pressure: **150** psi
